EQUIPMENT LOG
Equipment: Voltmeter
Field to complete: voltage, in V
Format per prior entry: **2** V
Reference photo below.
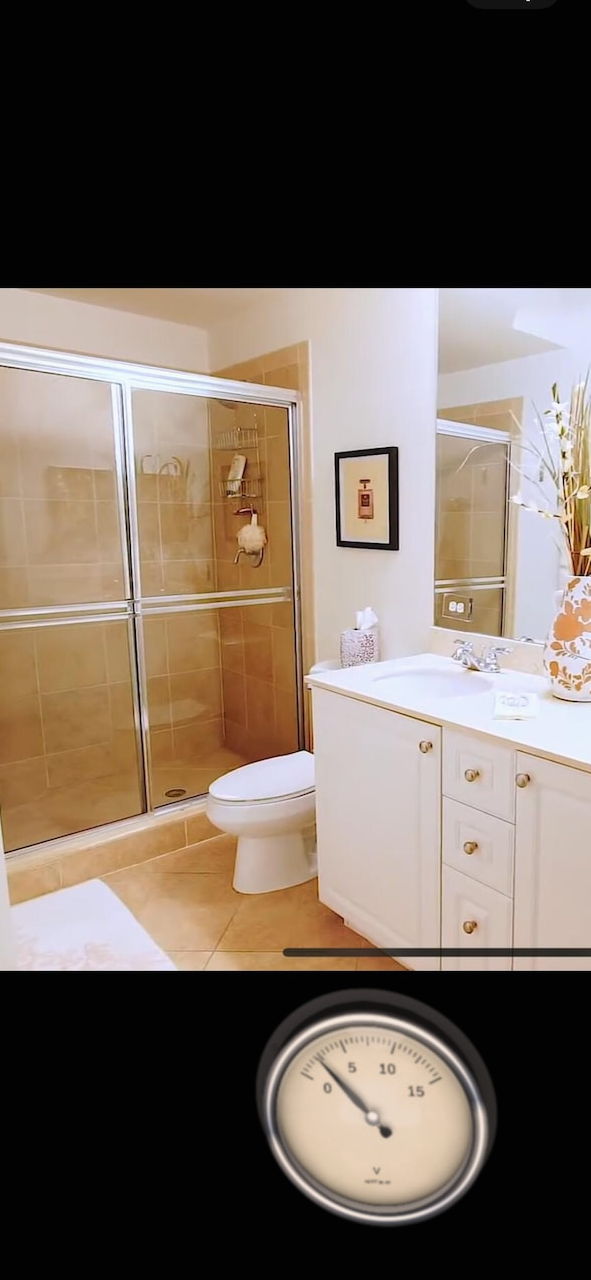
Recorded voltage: **2.5** V
